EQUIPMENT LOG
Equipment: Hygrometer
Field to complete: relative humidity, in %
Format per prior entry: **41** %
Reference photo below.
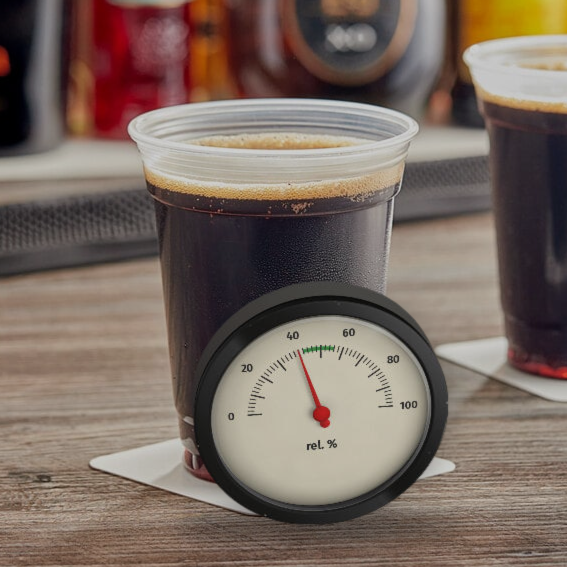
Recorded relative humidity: **40** %
